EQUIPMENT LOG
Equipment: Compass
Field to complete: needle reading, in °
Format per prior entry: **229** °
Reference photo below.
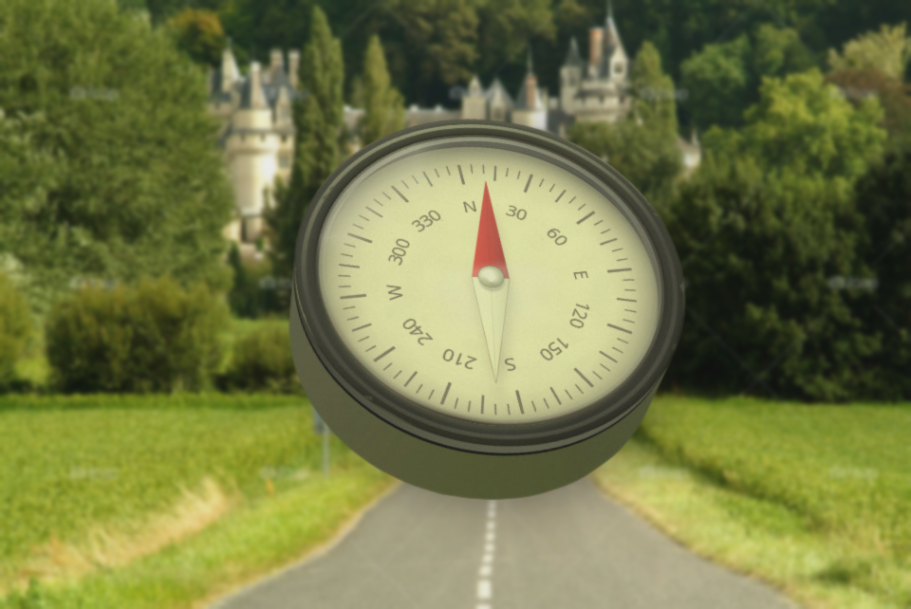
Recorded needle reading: **10** °
